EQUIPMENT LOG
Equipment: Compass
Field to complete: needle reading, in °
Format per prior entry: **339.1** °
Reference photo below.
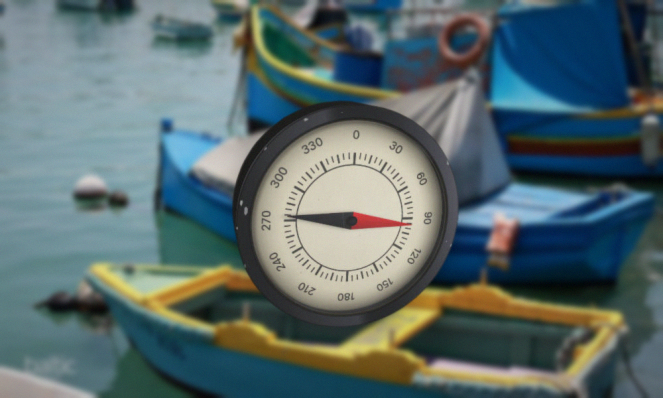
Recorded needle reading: **95** °
